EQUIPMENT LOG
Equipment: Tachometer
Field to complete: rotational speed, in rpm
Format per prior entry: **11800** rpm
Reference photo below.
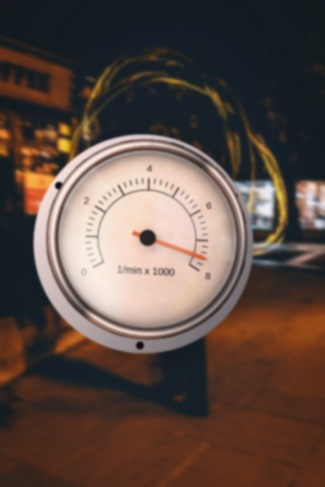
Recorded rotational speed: **7600** rpm
